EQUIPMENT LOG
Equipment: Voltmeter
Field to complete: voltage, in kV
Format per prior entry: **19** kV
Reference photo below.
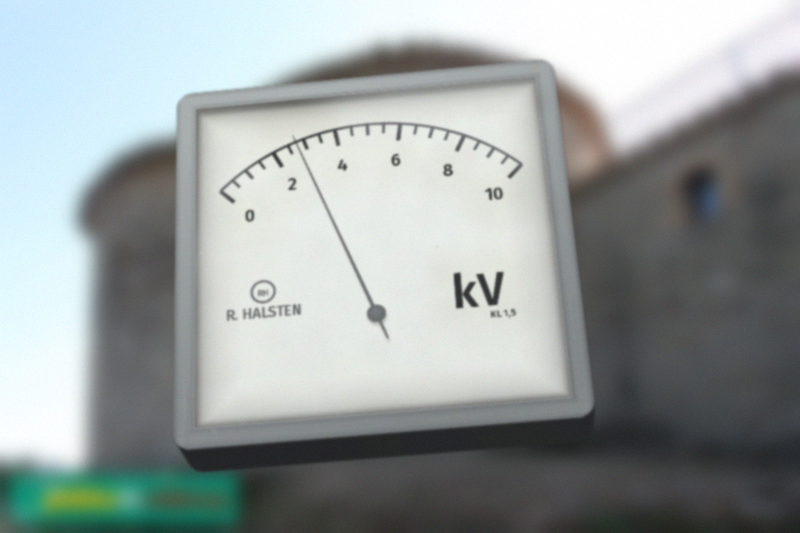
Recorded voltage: **2.75** kV
